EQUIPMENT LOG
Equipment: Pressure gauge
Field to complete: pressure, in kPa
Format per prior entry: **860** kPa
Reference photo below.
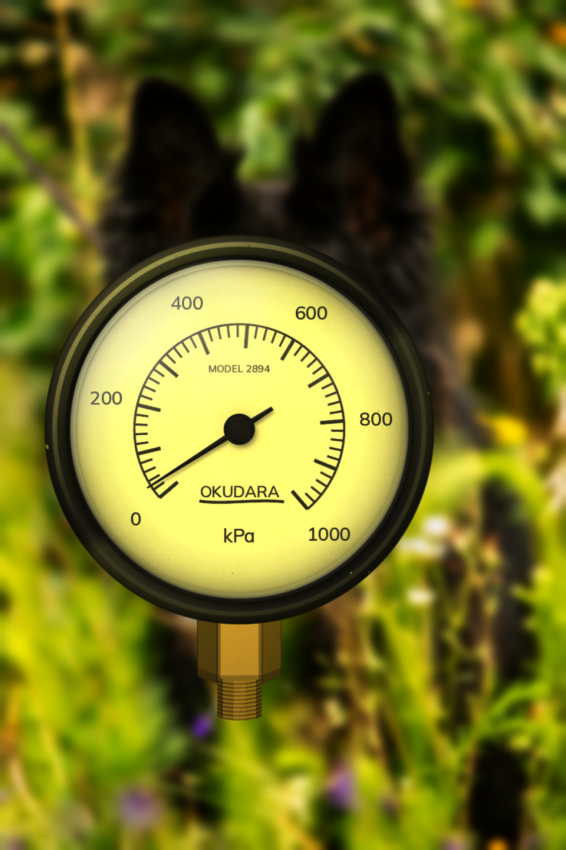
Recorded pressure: **30** kPa
